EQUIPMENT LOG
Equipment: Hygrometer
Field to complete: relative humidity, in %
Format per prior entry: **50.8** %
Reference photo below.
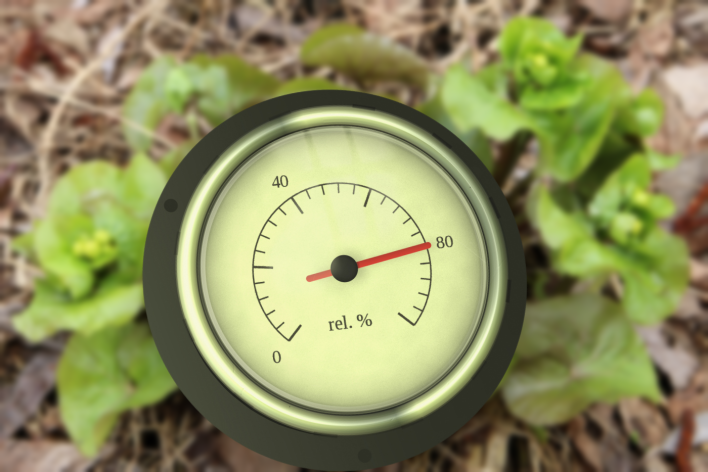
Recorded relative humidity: **80** %
